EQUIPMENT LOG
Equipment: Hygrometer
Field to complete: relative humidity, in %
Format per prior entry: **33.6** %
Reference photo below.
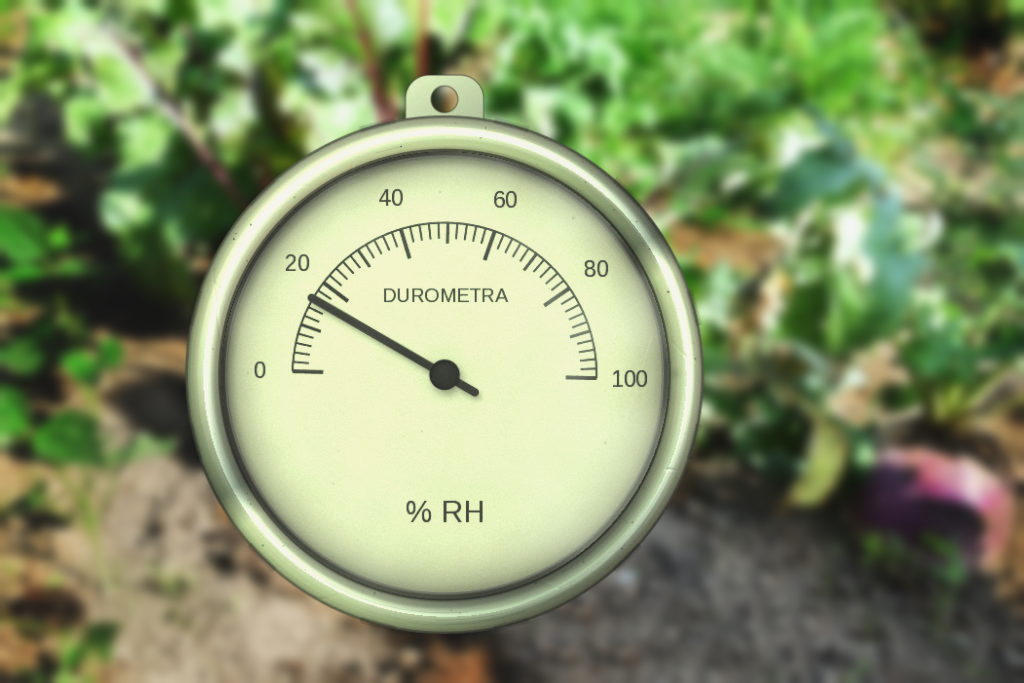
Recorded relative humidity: **16** %
